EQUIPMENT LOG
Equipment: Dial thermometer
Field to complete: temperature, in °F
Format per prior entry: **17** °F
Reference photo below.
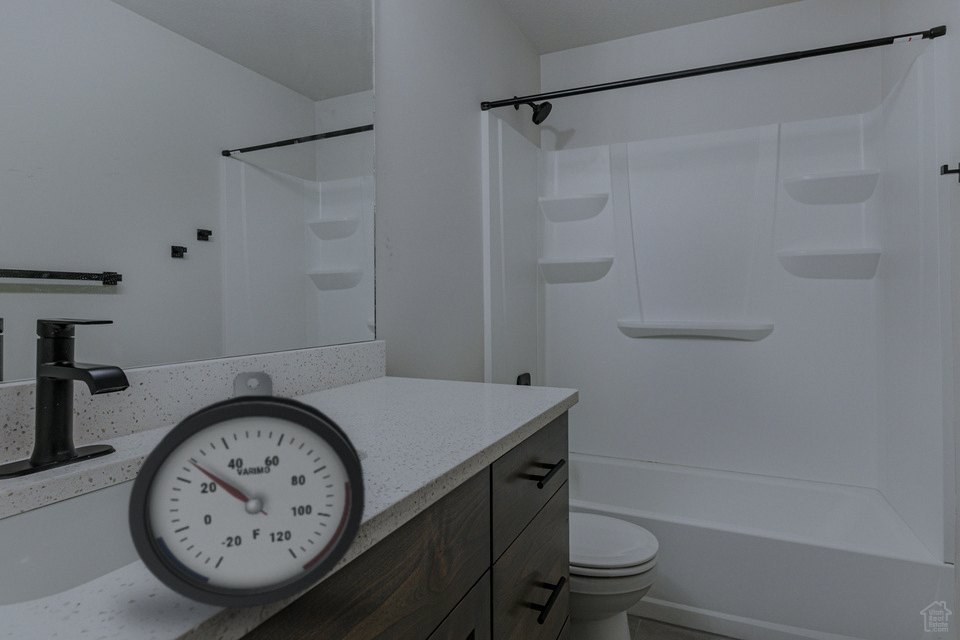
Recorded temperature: **28** °F
